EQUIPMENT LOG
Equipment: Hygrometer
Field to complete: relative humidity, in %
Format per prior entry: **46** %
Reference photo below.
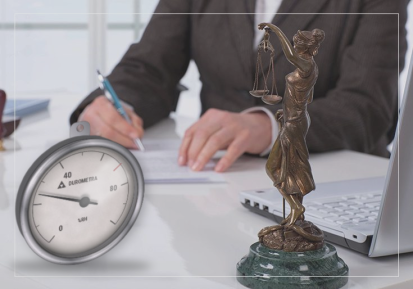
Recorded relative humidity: **25** %
